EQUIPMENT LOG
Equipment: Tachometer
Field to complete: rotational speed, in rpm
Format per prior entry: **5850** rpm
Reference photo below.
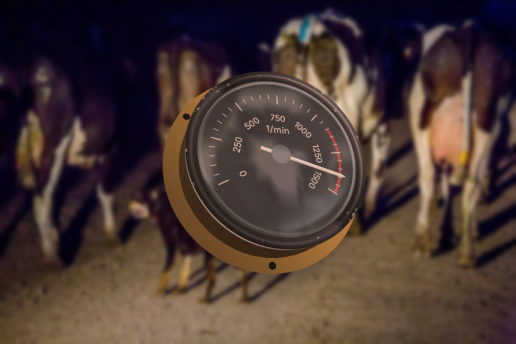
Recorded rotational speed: **1400** rpm
